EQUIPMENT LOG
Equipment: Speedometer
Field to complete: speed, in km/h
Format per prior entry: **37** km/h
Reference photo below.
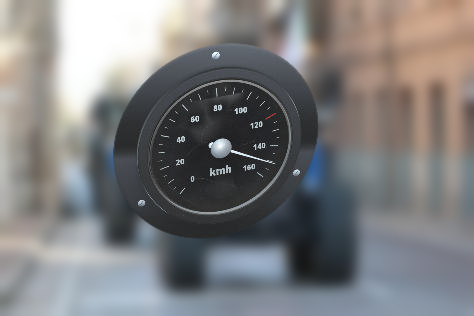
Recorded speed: **150** km/h
